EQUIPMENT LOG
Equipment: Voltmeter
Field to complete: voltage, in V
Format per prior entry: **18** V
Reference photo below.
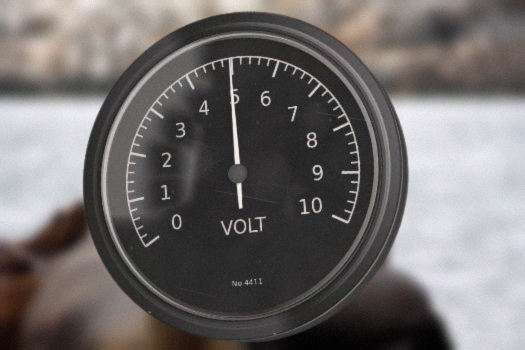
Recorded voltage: **5** V
